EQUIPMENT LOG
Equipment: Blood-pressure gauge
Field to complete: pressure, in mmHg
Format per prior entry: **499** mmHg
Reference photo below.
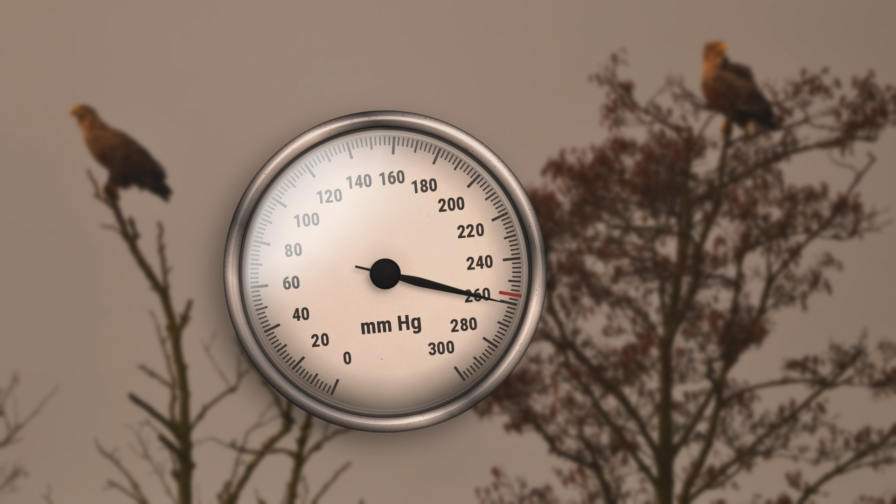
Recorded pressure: **260** mmHg
